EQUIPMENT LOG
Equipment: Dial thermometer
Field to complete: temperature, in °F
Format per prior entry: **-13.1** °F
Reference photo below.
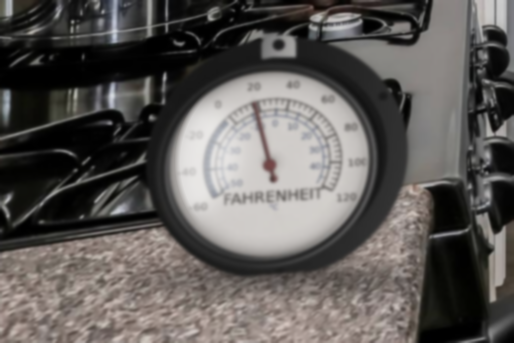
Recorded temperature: **20** °F
